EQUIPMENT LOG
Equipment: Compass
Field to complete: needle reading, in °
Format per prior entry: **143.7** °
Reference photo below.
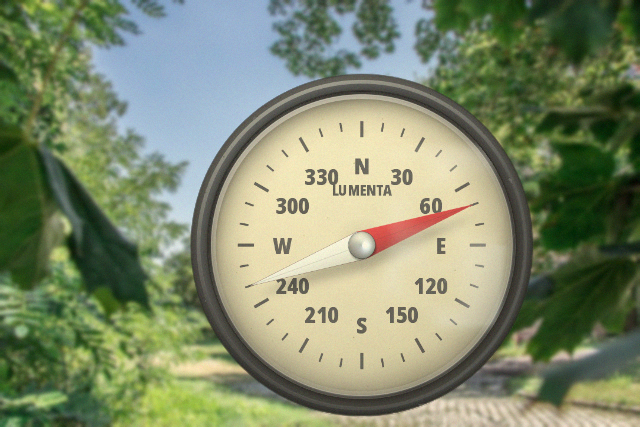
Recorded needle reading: **70** °
